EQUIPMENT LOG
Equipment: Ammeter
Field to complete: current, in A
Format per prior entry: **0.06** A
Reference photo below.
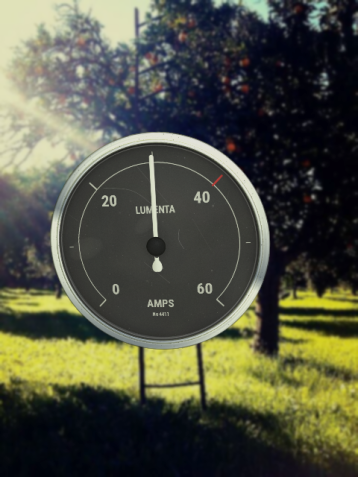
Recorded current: **30** A
